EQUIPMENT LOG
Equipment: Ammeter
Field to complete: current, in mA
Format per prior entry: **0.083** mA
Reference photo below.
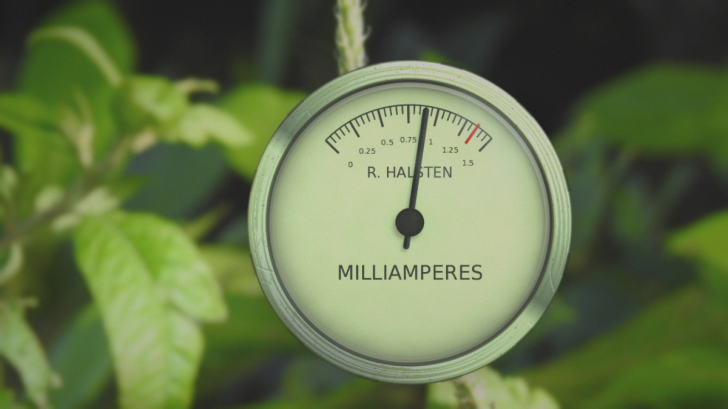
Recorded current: **0.9** mA
